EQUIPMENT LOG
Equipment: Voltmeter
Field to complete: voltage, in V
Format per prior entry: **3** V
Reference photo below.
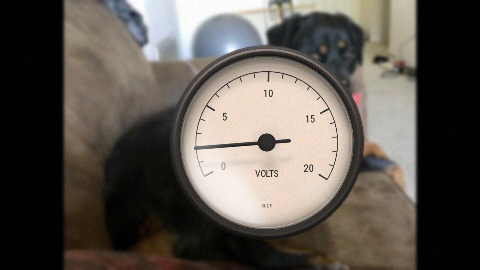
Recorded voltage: **2** V
